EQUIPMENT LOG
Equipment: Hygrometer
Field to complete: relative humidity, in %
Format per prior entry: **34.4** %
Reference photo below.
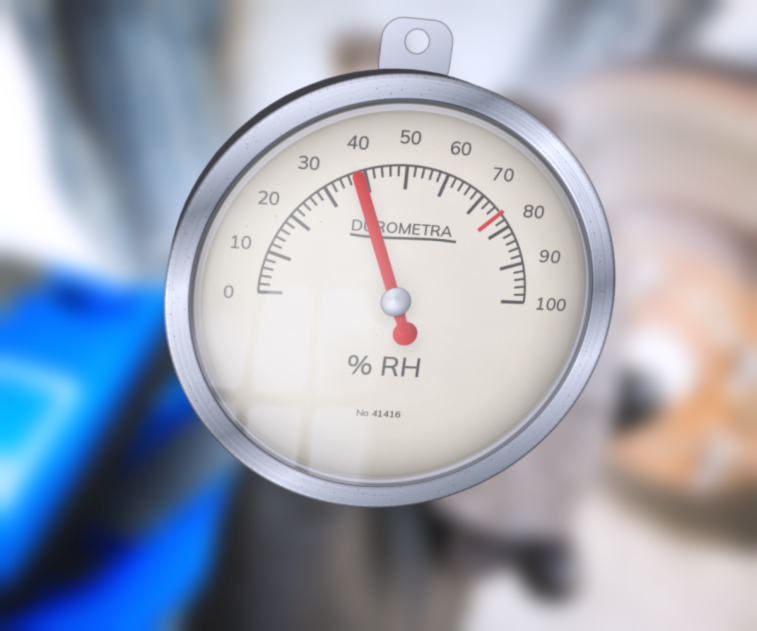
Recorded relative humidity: **38** %
